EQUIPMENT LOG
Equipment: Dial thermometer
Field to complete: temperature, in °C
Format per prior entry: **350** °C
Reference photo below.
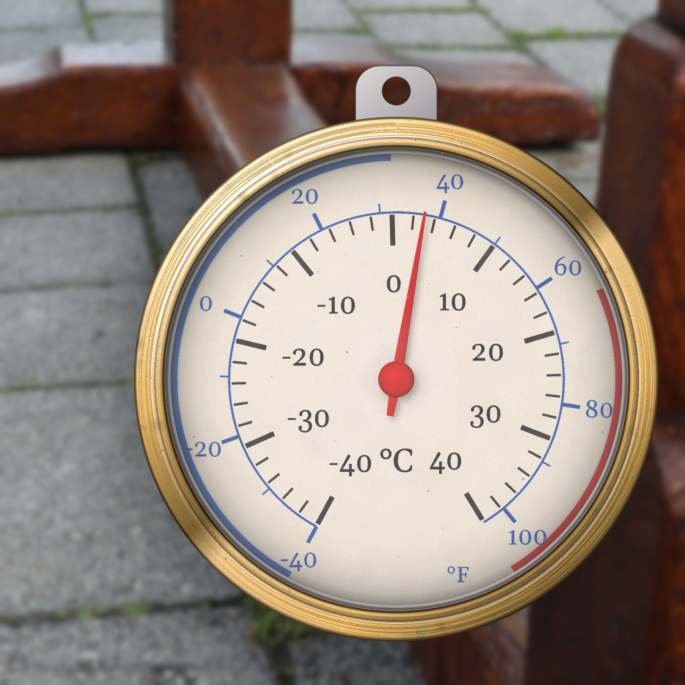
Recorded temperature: **3** °C
